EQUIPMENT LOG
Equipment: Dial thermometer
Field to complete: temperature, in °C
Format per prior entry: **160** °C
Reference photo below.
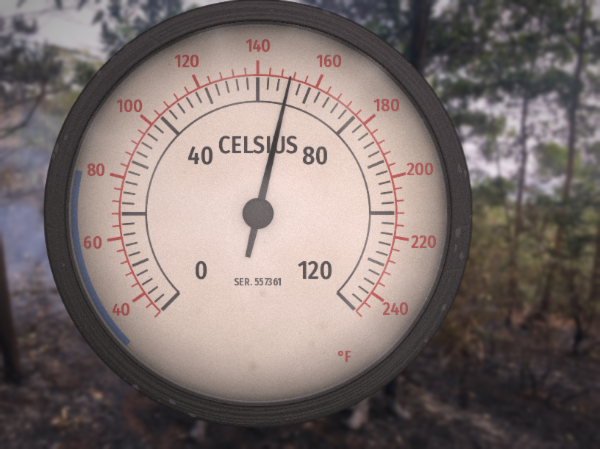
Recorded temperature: **66** °C
